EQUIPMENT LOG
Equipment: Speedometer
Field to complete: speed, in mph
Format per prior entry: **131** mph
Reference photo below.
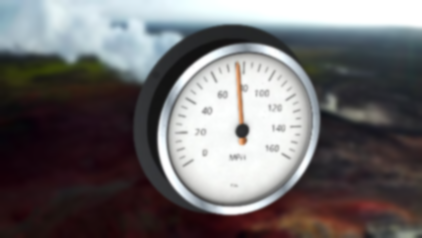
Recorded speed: **75** mph
